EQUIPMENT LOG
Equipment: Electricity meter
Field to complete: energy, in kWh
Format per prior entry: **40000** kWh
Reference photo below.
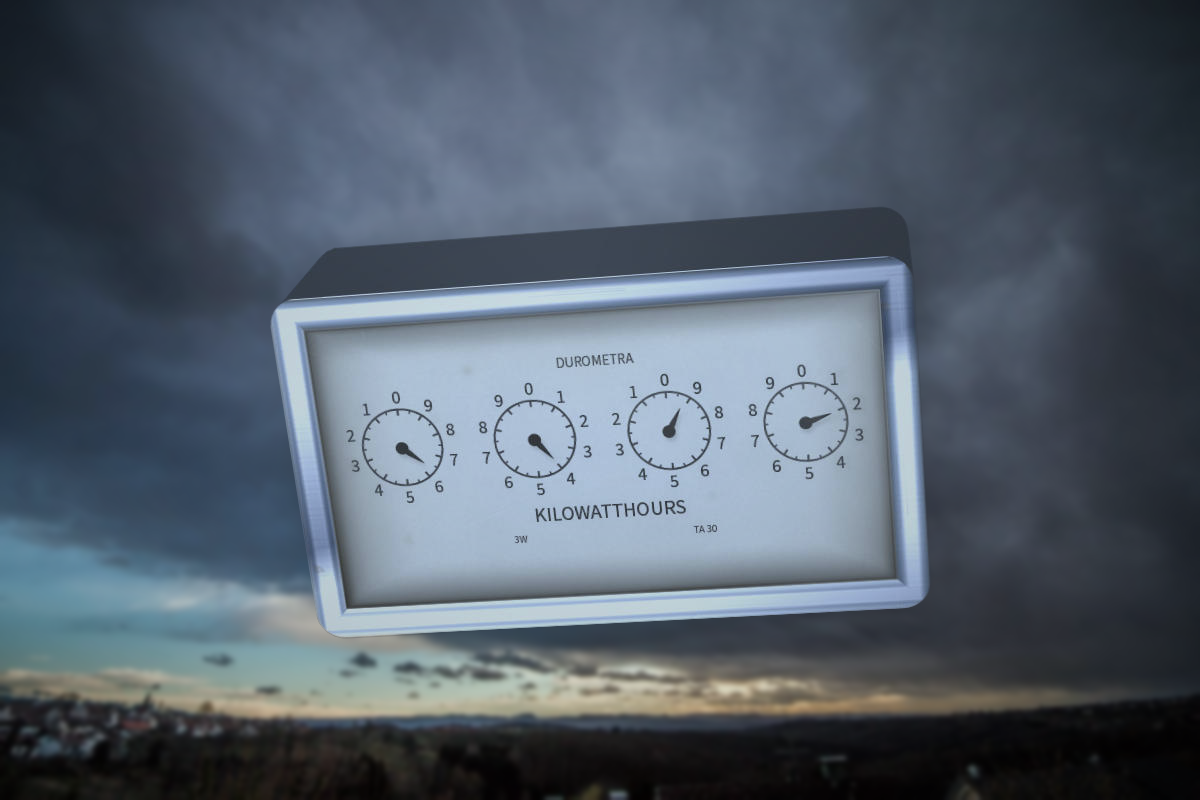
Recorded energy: **6392** kWh
